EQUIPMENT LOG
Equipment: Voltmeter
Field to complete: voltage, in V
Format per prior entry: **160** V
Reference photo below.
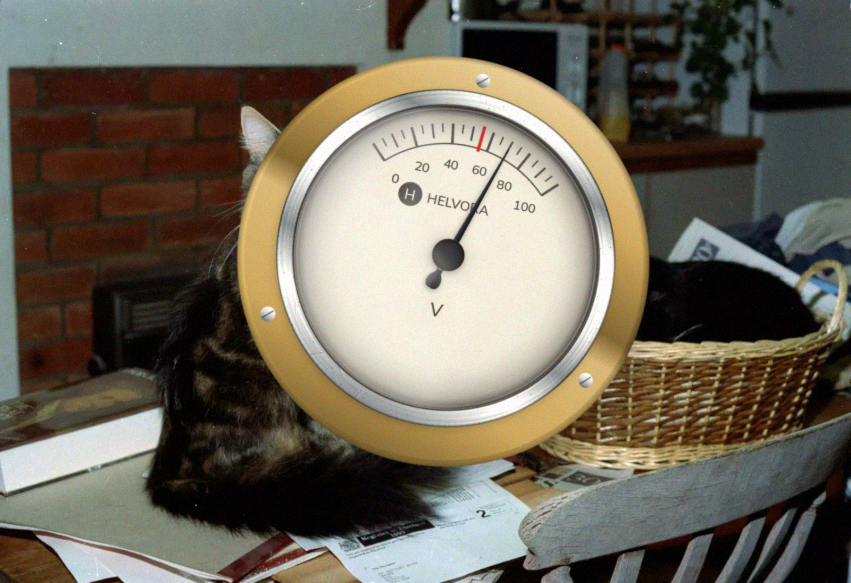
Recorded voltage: **70** V
